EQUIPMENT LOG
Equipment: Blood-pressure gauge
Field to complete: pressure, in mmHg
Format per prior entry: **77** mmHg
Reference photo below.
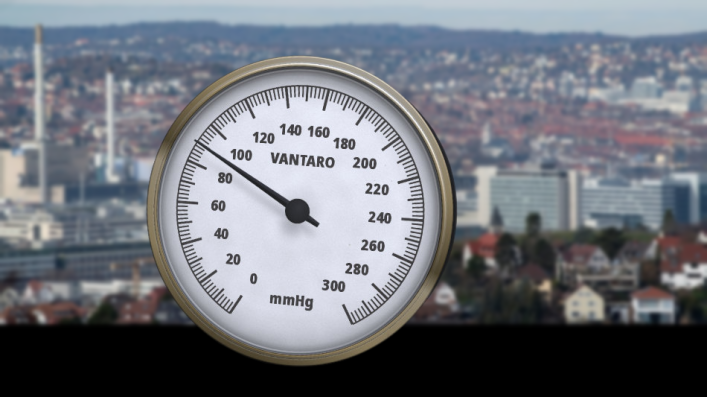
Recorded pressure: **90** mmHg
